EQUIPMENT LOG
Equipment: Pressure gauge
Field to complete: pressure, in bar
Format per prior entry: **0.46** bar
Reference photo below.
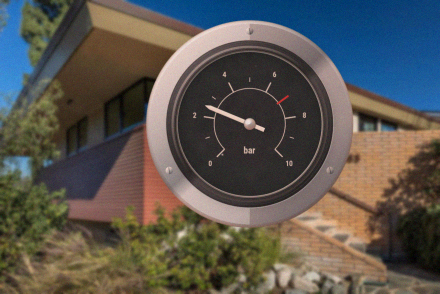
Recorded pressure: **2.5** bar
